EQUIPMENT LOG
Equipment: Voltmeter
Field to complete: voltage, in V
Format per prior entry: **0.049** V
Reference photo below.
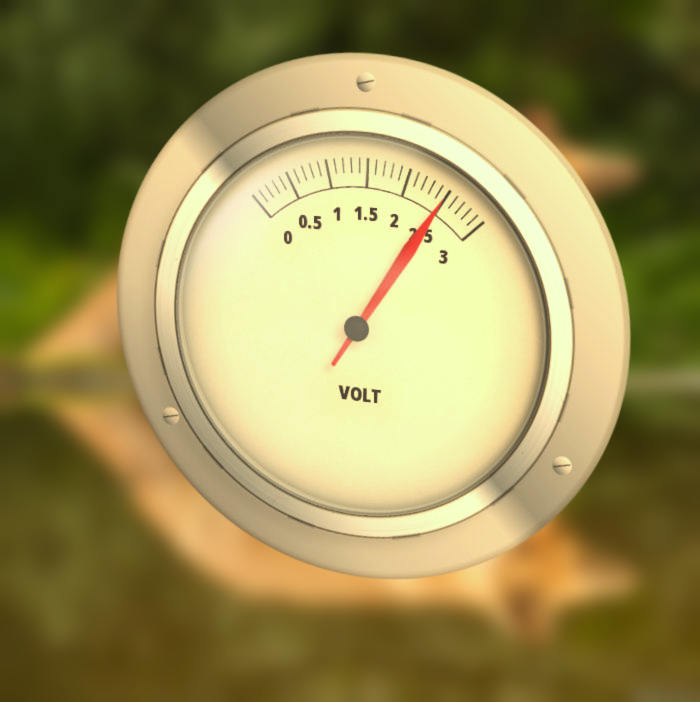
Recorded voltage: **2.5** V
